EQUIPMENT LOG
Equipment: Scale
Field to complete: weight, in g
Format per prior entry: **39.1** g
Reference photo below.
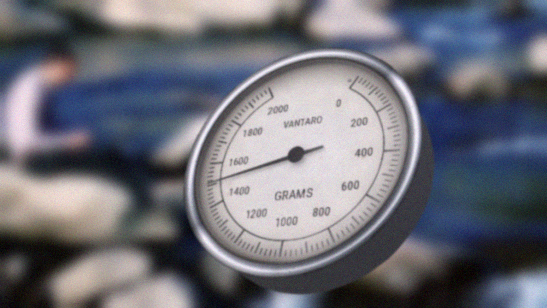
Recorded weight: **1500** g
